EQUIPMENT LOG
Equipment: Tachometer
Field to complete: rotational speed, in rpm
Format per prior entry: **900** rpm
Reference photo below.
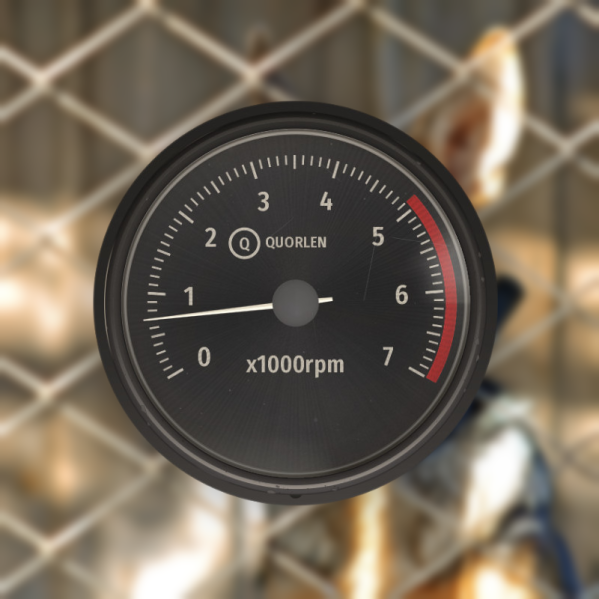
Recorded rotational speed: **700** rpm
